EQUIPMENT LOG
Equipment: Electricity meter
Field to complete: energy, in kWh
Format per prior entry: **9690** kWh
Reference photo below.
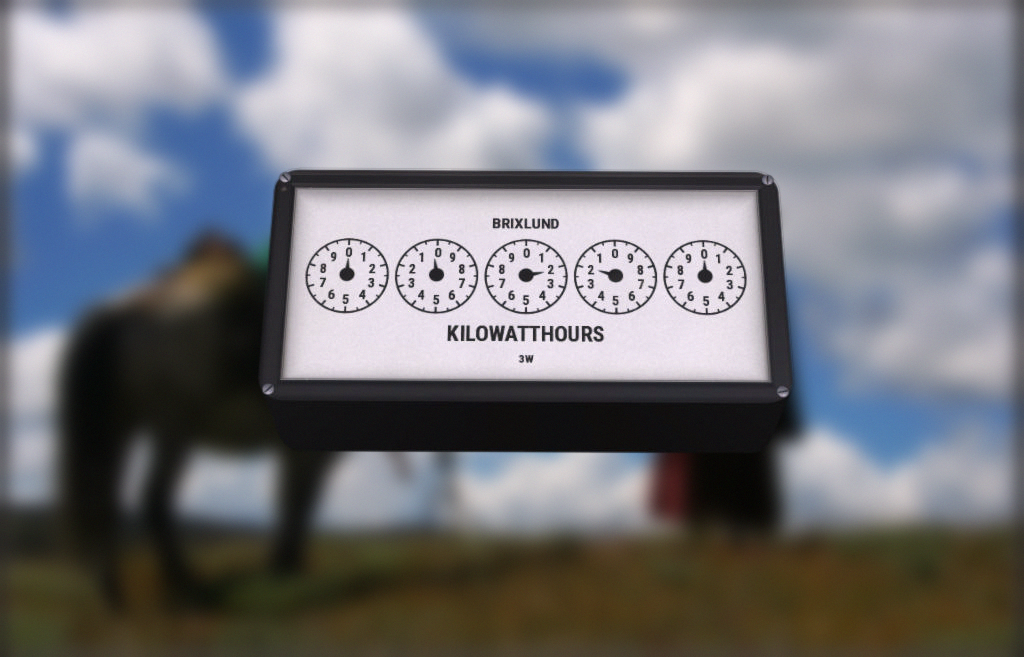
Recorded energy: **220** kWh
